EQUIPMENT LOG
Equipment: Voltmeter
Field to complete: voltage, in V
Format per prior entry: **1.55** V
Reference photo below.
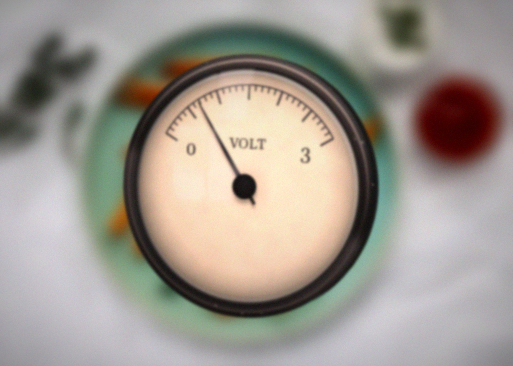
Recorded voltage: **0.7** V
